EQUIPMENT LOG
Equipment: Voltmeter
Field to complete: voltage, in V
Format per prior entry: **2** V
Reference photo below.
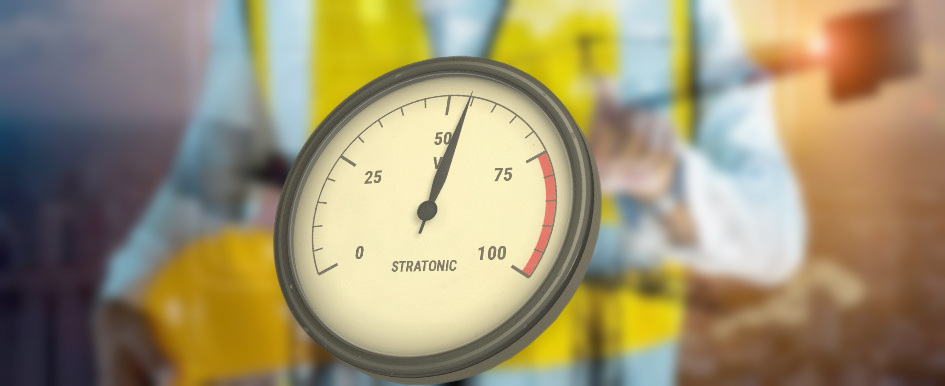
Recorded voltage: **55** V
